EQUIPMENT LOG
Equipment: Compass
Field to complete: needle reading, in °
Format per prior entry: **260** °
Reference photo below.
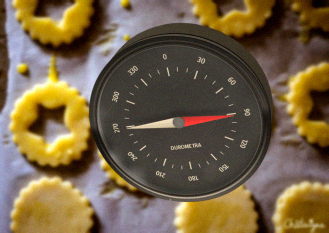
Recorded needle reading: **90** °
